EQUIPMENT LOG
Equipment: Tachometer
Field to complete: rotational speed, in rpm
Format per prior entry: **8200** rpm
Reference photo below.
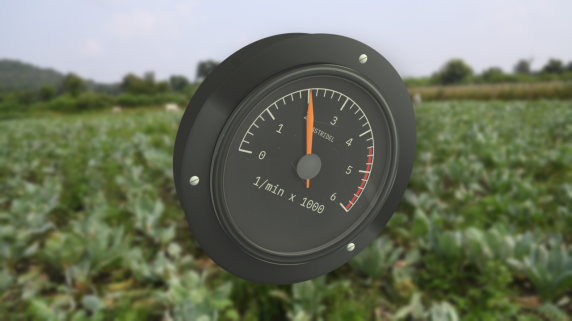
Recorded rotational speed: **2000** rpm
